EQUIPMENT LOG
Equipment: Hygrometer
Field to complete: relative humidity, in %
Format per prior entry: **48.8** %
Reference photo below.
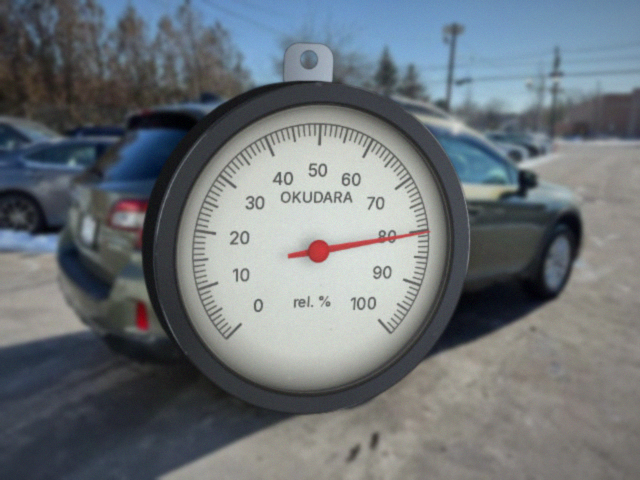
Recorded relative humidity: **80** %
